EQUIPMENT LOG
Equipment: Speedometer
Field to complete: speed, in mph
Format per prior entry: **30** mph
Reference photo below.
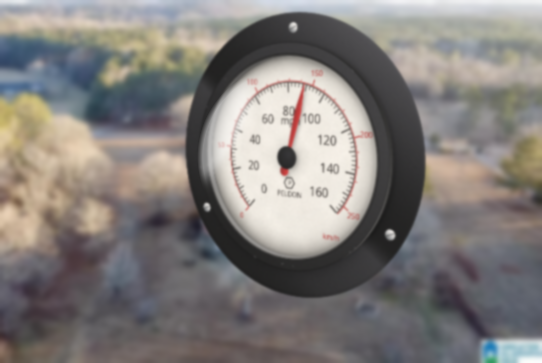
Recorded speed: **90** mph
